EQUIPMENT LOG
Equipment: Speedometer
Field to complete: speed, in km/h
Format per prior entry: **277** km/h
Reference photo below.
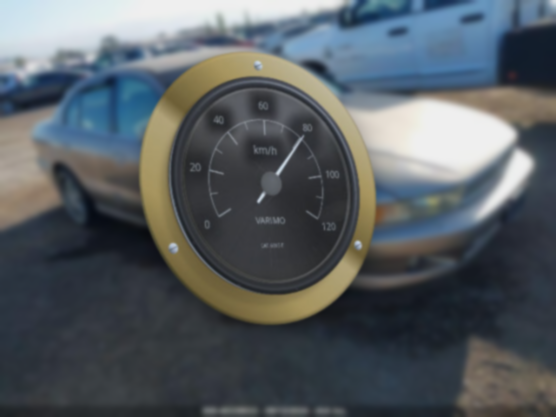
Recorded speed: **80** km/h
